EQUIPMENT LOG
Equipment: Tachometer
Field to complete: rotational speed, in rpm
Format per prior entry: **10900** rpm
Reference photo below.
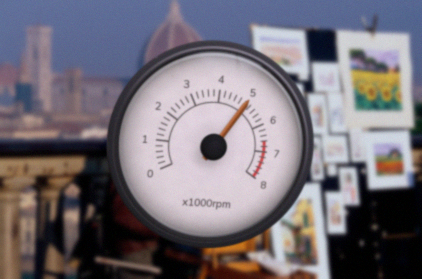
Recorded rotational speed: **5000** rpm
